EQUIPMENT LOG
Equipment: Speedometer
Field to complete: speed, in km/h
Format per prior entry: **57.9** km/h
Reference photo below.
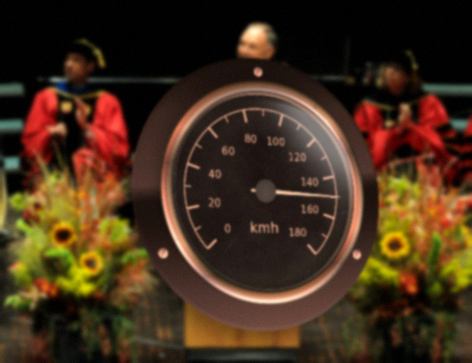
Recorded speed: **150** km/h
